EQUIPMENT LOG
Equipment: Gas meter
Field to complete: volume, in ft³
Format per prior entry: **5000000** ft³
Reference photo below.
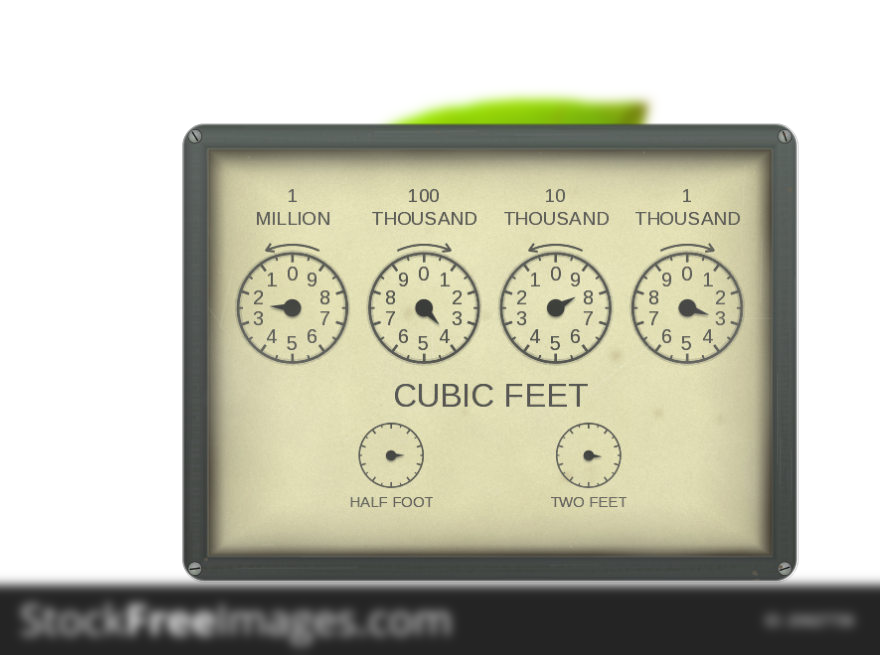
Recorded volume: **238300** ft³
